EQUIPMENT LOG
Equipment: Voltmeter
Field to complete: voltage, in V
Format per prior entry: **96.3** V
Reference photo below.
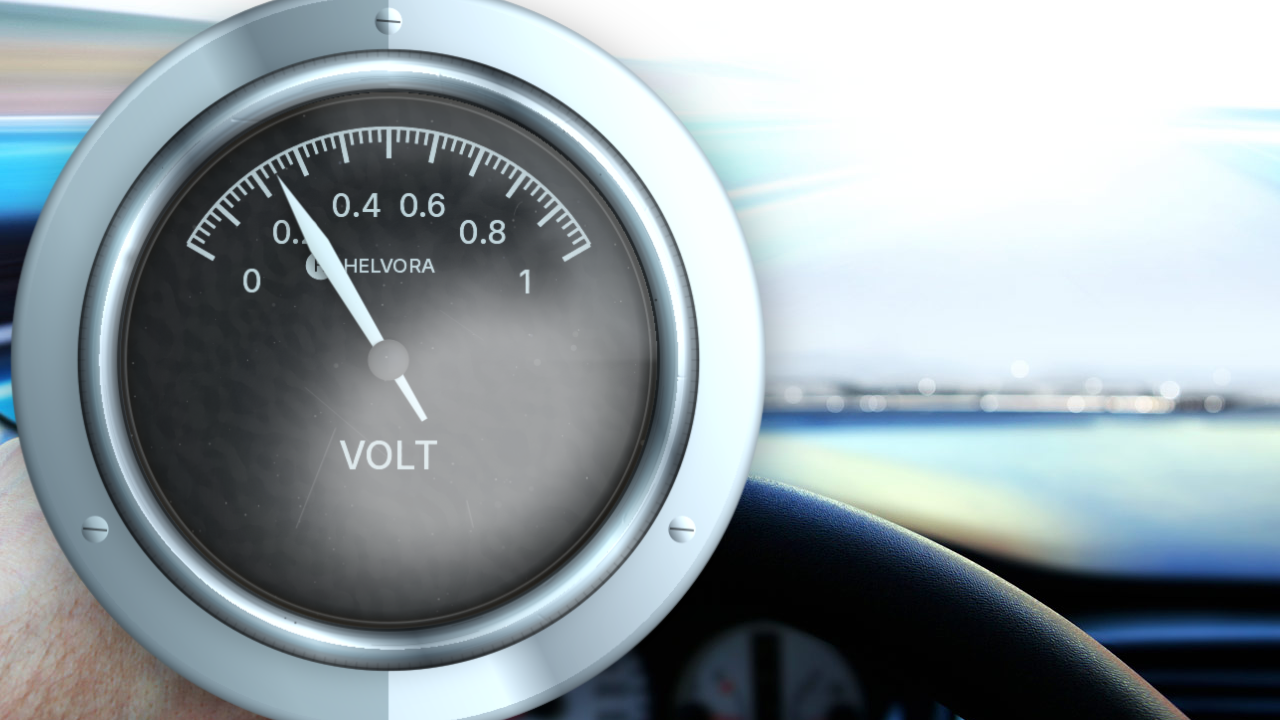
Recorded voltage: **0.24** V
